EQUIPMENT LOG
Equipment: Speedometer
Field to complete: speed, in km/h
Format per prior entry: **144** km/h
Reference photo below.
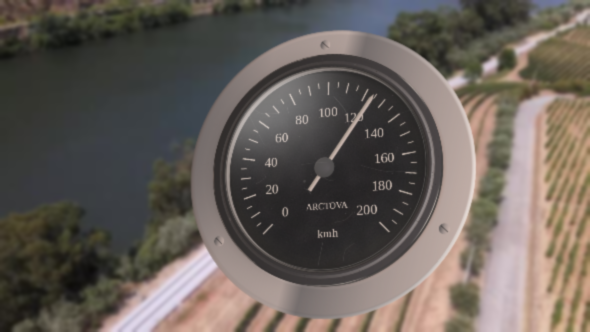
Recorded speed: **125** km/h
